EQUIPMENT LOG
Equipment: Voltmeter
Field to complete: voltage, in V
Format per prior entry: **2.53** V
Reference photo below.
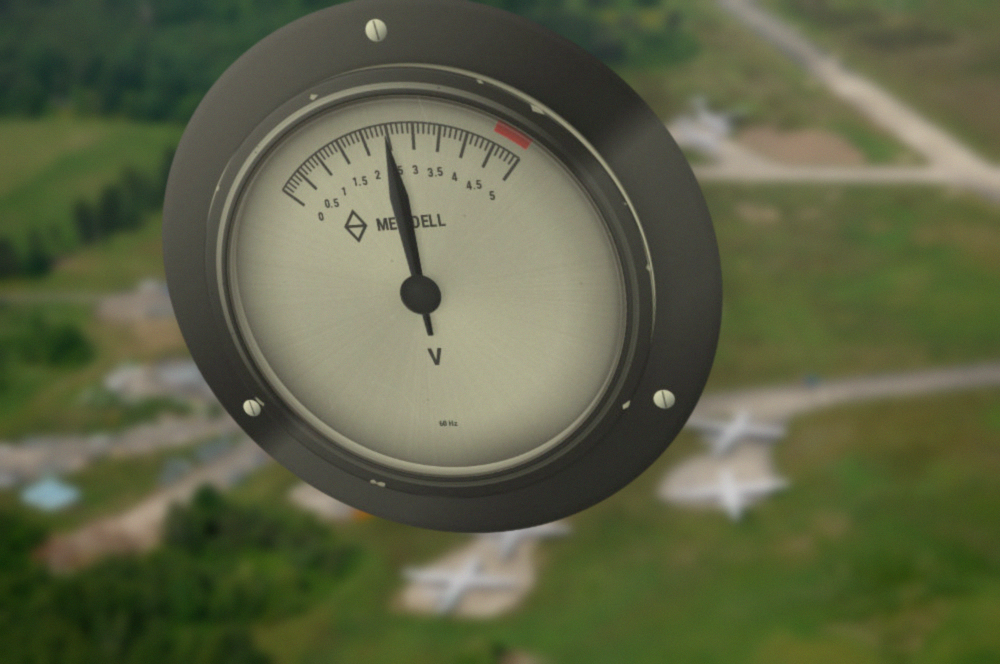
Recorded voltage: **2.5** V
